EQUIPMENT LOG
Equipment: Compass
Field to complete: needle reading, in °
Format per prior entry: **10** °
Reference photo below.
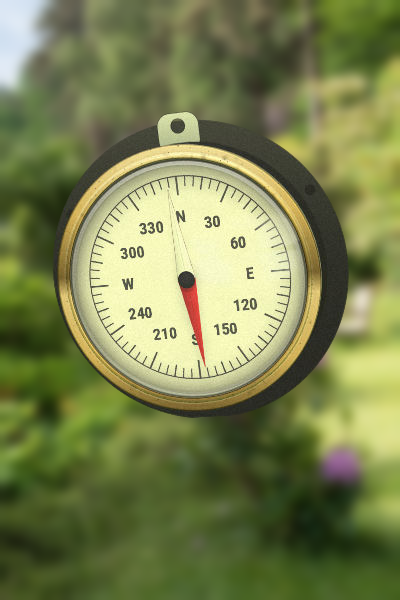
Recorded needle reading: **175** °
